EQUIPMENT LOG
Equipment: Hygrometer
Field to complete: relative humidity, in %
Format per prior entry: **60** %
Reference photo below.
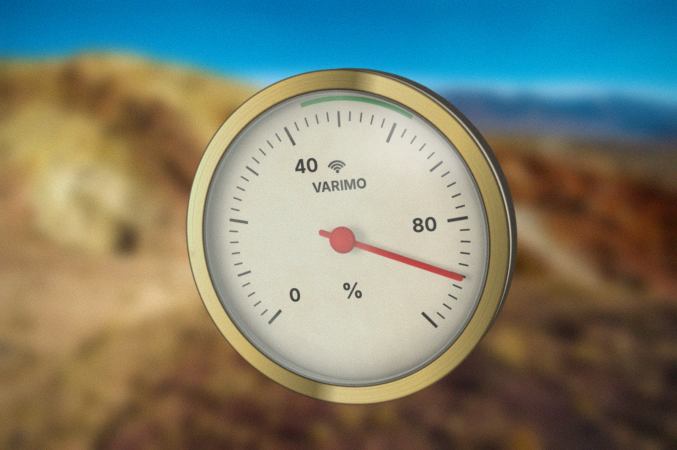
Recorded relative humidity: **90** %
